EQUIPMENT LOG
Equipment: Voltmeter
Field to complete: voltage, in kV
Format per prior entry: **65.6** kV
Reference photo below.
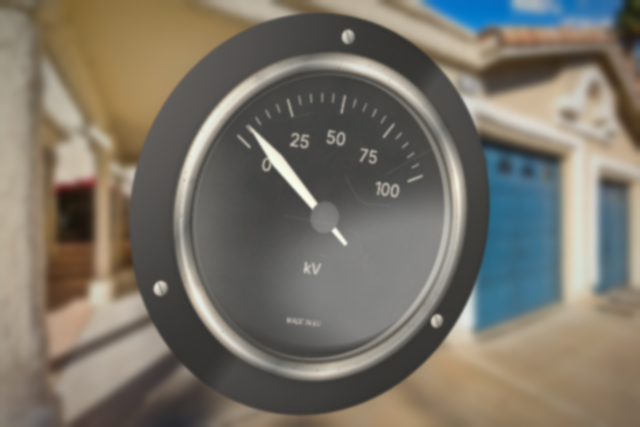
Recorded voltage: **5** kV
